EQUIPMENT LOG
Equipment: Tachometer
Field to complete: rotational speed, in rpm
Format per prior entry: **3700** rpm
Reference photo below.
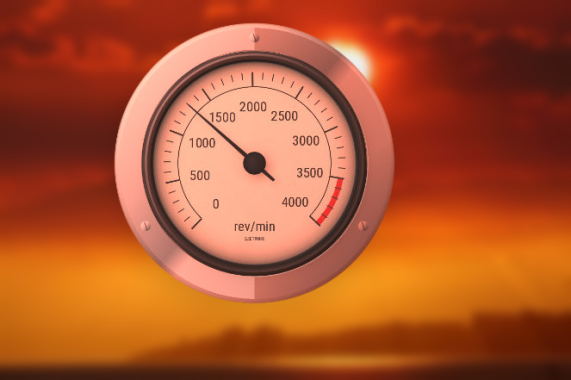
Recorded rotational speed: **1300** rpm
